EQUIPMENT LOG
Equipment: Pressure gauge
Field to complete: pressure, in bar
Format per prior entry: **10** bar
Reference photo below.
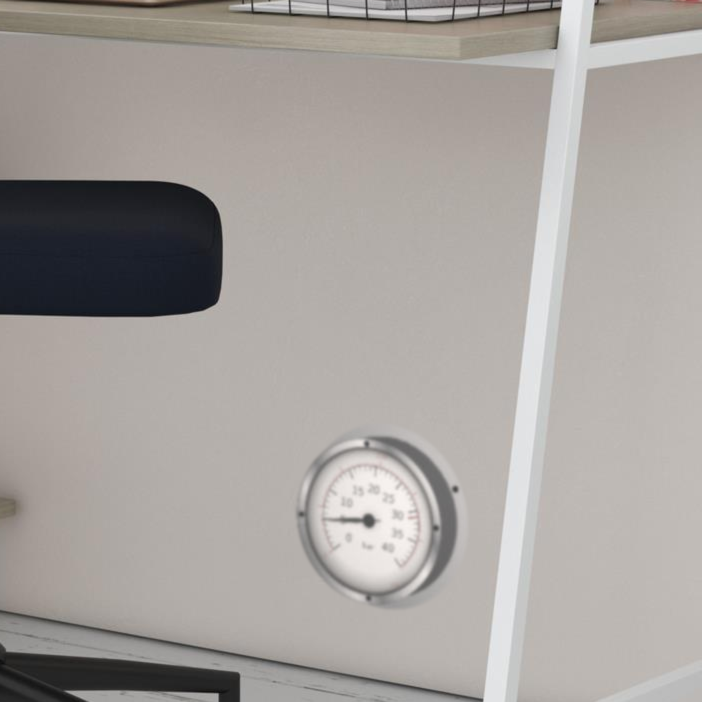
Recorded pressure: **5** bar
